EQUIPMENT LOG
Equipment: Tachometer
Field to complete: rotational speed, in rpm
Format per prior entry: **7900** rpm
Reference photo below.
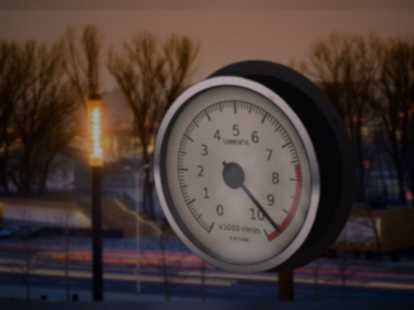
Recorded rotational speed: **9500** rpm
